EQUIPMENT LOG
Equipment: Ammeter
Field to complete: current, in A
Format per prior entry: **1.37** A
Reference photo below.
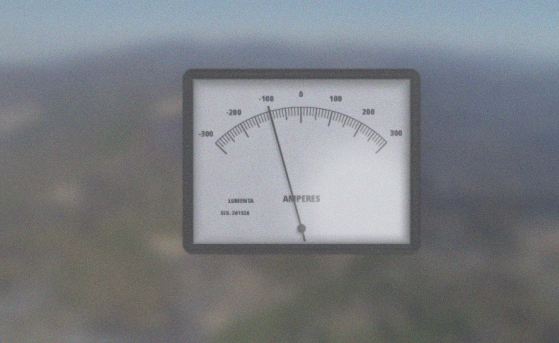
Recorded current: **-100** A
